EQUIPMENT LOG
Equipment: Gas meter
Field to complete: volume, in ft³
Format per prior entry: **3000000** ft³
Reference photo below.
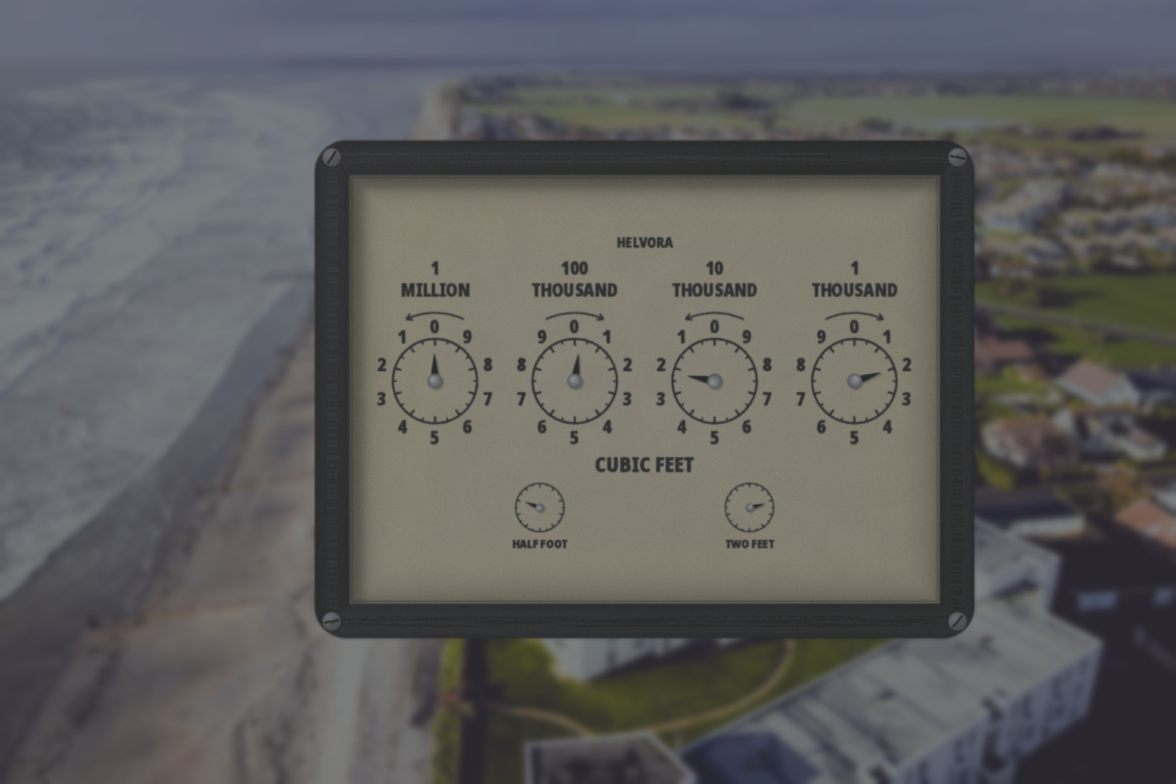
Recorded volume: **2200** ft³
